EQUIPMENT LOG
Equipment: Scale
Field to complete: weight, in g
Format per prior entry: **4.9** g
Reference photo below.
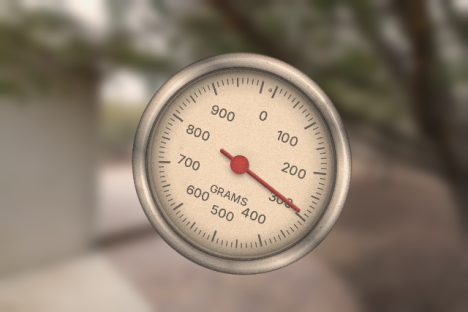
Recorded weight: **290** g
